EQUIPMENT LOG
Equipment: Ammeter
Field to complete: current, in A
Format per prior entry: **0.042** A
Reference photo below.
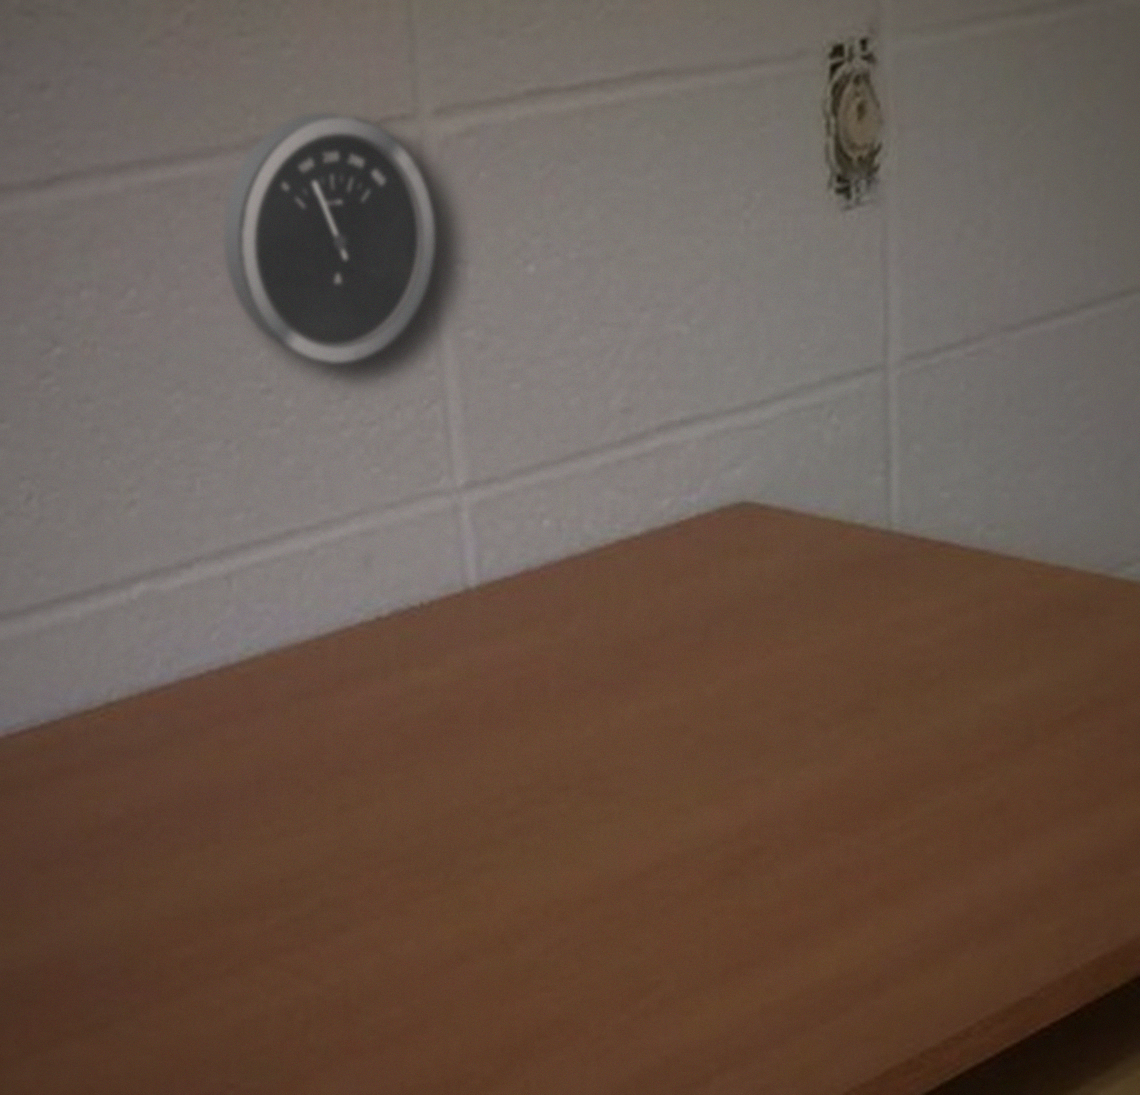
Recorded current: **100** A
